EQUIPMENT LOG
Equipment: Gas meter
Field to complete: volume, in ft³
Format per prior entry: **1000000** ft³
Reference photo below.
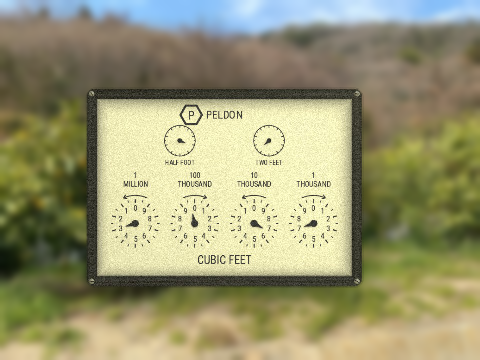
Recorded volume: **296700** ft³
